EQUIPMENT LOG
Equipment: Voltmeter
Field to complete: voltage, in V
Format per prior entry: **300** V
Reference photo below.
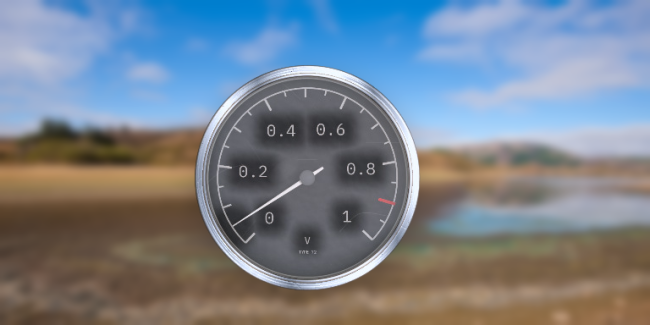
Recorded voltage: **0.05** V
